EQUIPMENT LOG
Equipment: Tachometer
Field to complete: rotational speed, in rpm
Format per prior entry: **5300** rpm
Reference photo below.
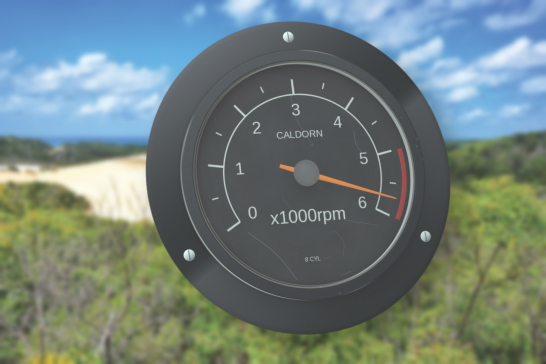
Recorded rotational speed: **5750** rpm
